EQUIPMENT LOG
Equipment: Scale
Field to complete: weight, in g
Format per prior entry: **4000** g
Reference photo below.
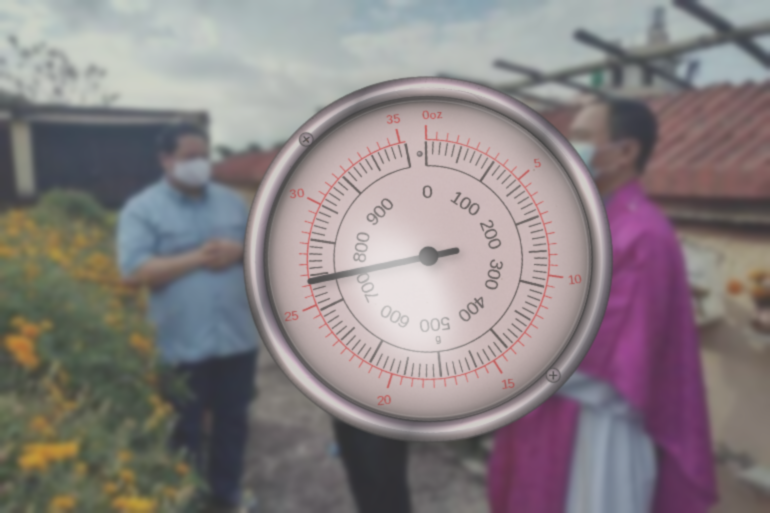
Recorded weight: **740** g
